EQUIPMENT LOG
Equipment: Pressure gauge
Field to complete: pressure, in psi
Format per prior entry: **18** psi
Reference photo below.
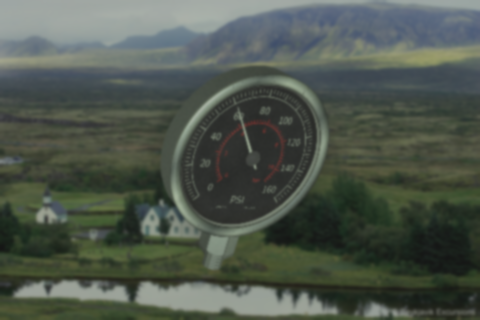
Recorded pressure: **60** psi
